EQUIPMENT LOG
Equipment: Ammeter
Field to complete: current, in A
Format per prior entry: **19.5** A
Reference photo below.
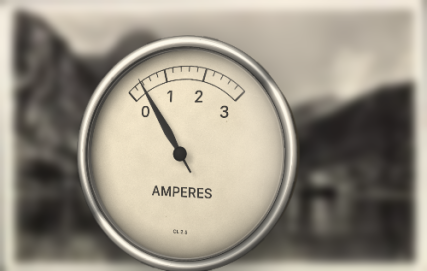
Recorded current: **0.4** A
